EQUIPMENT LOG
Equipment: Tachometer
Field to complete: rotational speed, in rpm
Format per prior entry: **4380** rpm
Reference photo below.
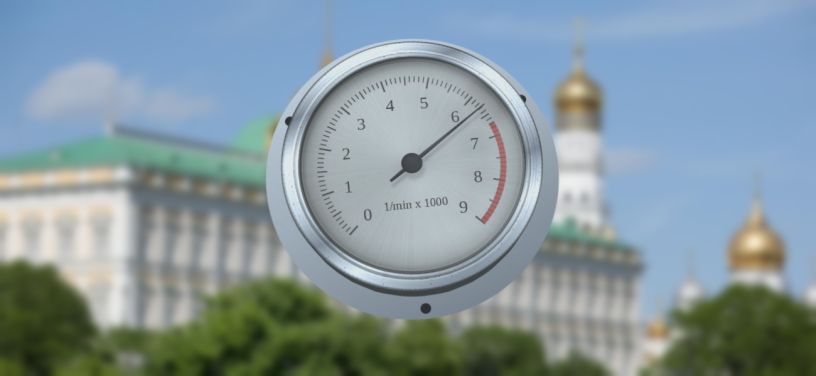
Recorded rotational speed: **6300** rpm
